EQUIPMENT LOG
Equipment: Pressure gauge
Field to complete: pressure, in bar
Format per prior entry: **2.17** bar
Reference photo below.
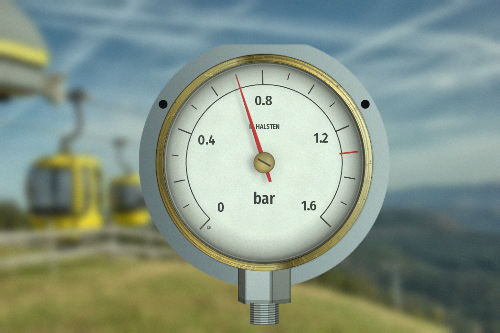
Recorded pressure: **0.7** bar
